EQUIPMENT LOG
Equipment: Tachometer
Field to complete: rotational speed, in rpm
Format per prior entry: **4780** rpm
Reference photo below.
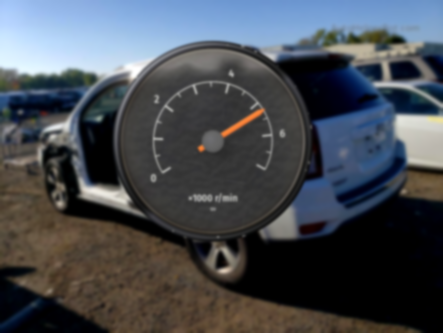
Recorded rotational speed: **5250** rpm
